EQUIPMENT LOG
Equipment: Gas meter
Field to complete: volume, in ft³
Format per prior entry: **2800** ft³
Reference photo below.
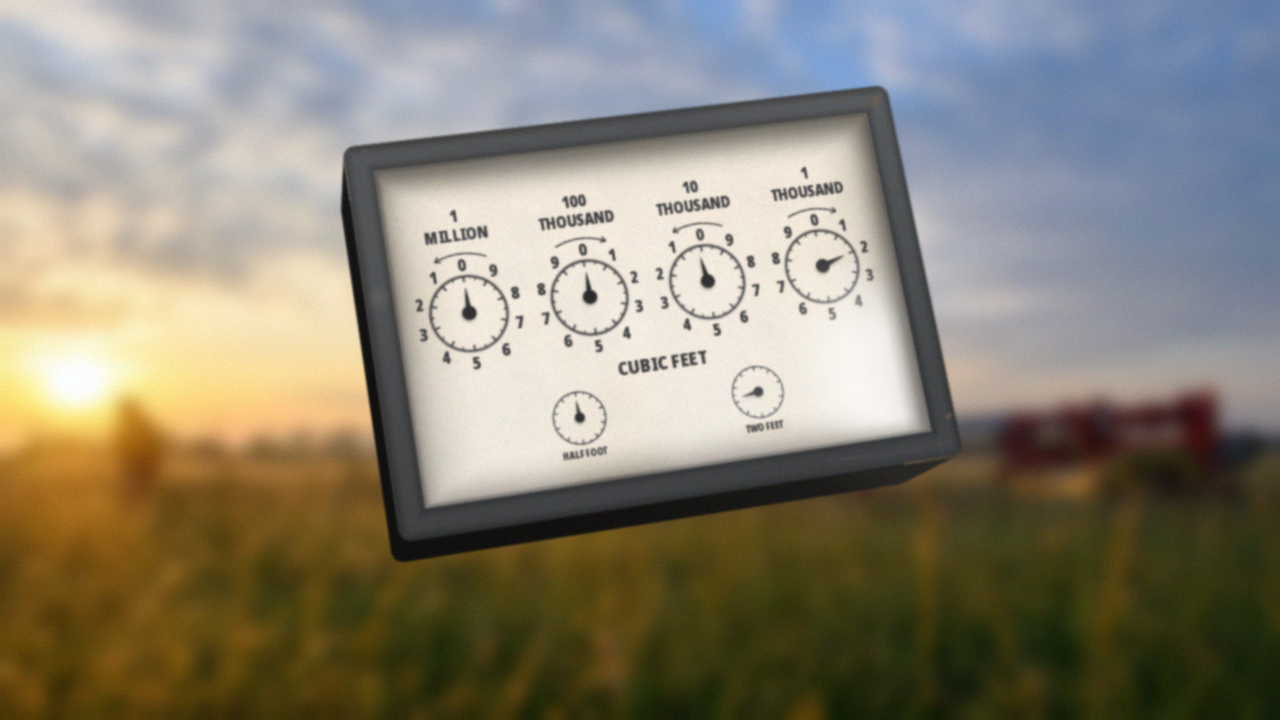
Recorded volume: **200** ft³
